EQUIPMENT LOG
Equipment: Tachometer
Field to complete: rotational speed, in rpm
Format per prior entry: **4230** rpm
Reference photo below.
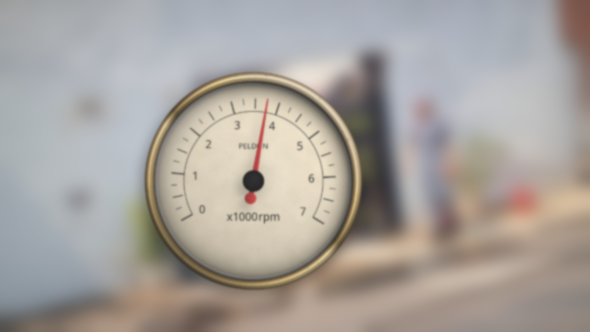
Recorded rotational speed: **3750** rpm
